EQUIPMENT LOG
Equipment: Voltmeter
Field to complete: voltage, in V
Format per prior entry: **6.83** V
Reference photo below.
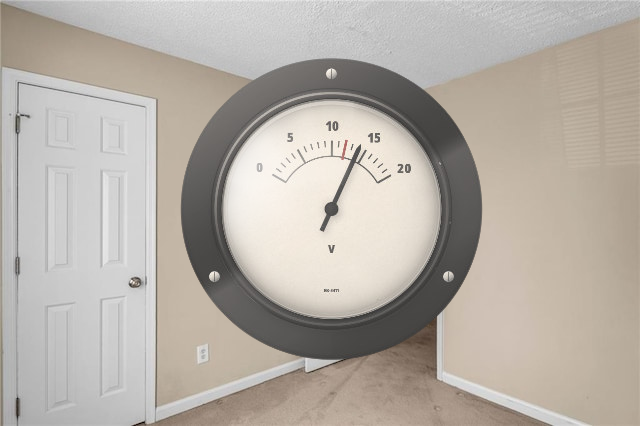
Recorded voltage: **14** V
